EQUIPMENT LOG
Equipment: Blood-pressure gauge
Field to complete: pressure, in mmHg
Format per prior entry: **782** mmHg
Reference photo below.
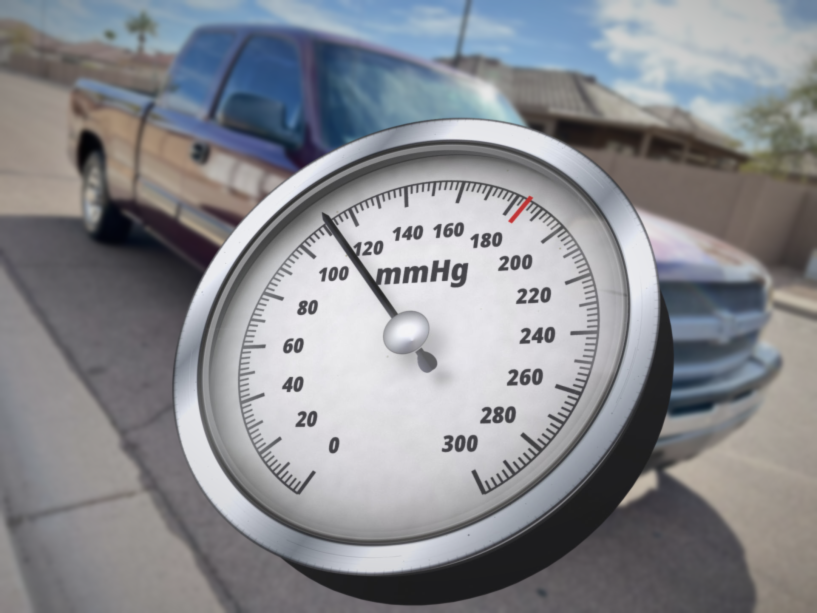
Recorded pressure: **112** mmHg
